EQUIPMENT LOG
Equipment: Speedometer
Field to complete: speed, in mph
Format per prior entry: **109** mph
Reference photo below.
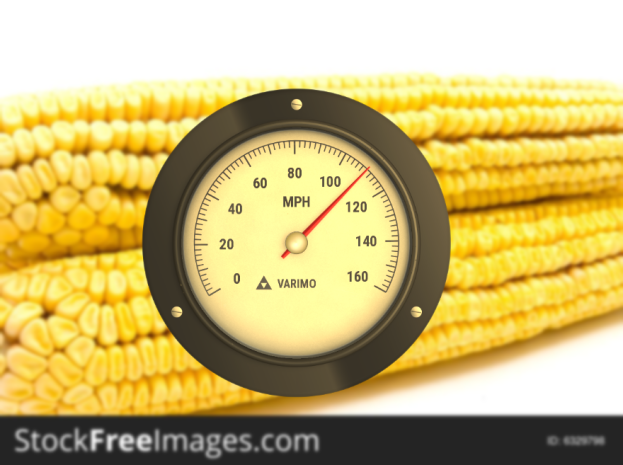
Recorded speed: **110** mph
